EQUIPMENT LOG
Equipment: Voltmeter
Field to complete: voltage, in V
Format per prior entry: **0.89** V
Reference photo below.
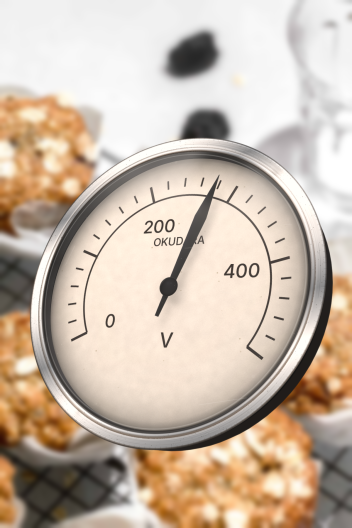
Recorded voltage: **280** V
